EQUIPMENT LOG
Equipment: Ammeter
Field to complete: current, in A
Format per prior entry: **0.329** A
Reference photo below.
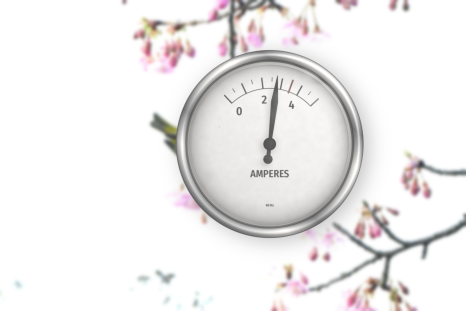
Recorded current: **2.75** A
